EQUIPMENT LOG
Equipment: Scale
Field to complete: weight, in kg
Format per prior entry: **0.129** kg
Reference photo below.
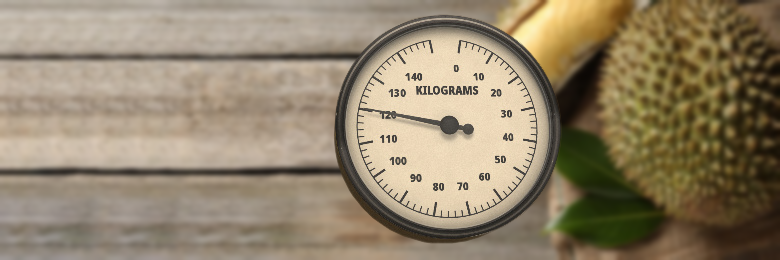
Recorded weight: **120** kg
